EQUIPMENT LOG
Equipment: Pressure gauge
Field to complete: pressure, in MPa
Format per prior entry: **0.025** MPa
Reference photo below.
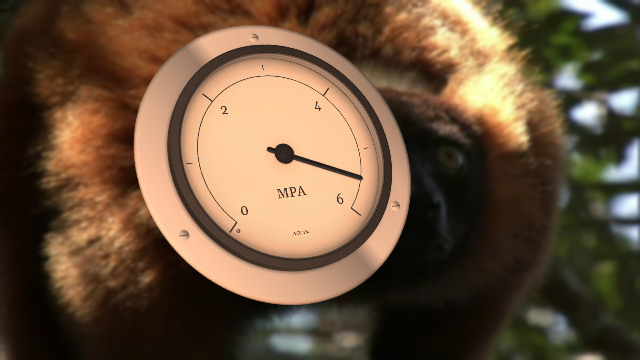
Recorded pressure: **5.5** MPa
